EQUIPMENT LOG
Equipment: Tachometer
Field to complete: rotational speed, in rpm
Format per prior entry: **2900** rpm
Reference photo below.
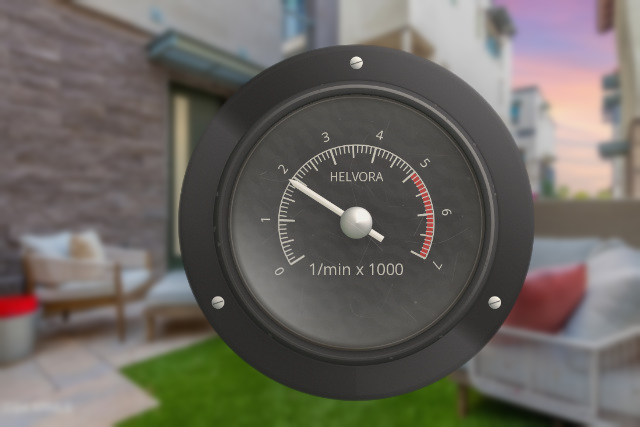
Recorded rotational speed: **1900** rpm
